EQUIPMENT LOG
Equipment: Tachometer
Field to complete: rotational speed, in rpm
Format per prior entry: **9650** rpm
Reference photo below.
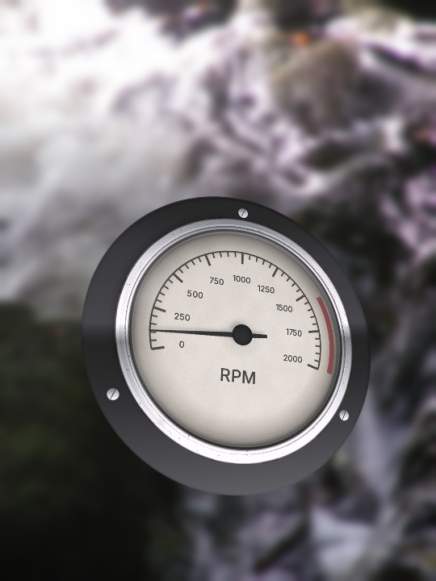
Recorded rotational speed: **100** rpm
